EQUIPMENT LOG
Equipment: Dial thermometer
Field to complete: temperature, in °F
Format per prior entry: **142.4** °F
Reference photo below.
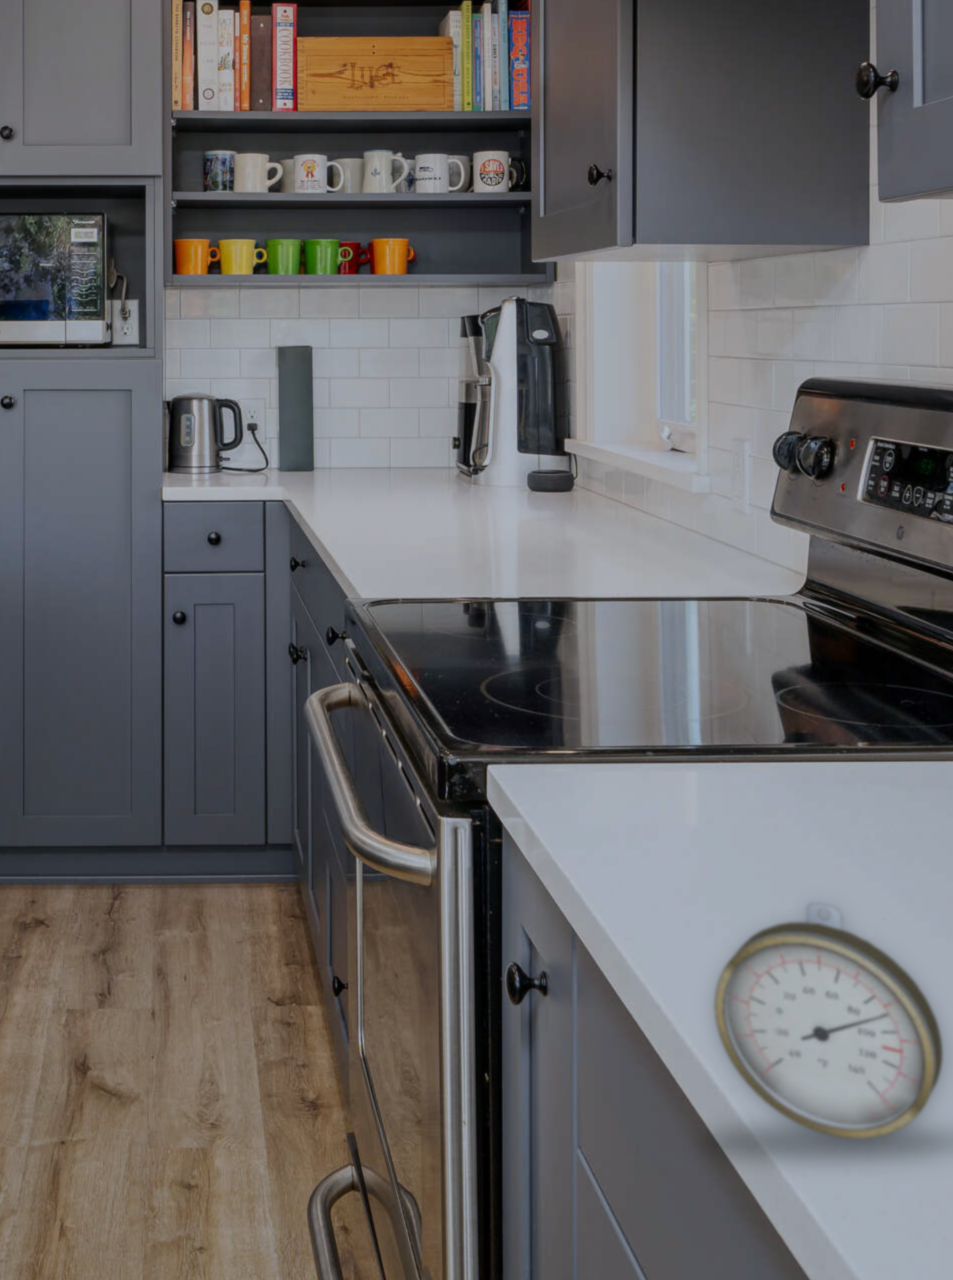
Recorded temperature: **90** °F
